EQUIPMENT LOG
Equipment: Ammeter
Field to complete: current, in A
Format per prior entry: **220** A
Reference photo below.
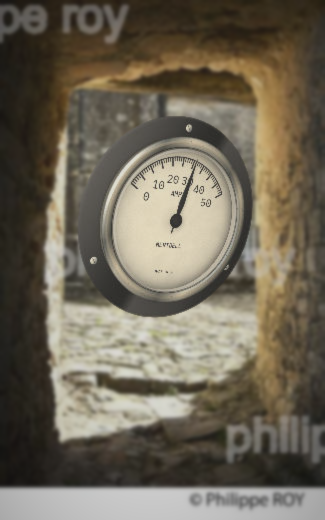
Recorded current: **30** A
